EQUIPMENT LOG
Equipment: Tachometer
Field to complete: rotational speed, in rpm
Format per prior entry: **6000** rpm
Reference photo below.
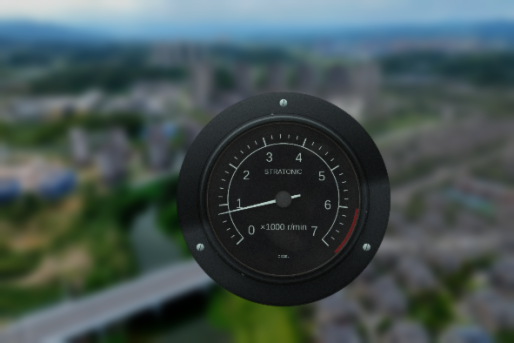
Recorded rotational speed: **800** rpm
